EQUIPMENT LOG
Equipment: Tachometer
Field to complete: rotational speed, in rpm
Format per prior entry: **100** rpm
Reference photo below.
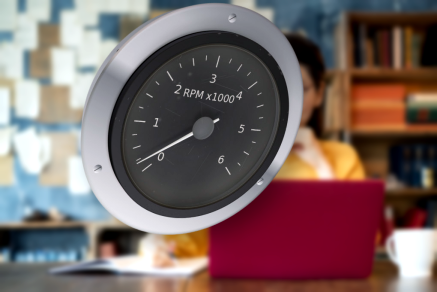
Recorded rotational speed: **250** rpm
